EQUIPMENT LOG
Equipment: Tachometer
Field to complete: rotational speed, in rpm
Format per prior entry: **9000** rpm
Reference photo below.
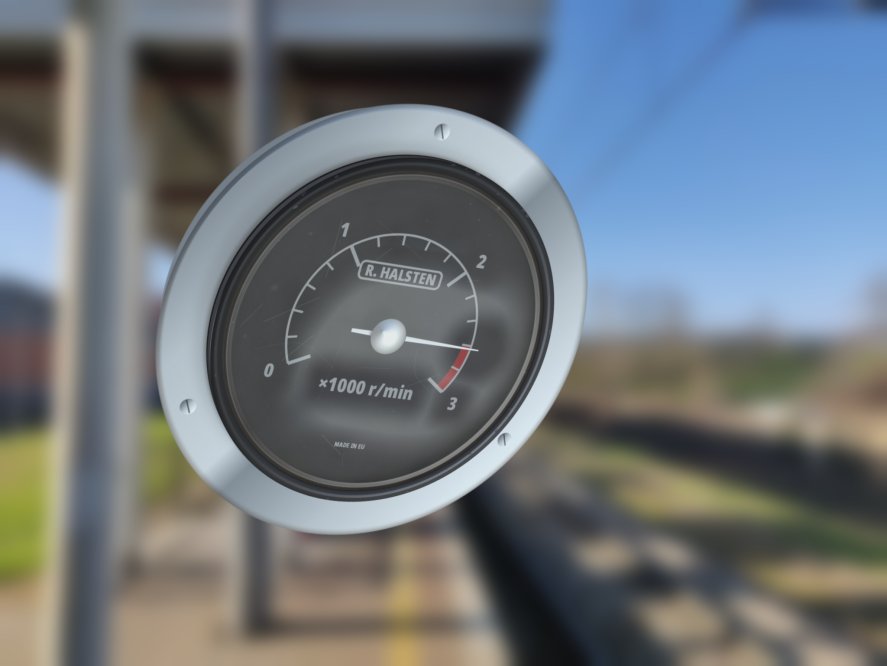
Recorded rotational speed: **2600** rpm
